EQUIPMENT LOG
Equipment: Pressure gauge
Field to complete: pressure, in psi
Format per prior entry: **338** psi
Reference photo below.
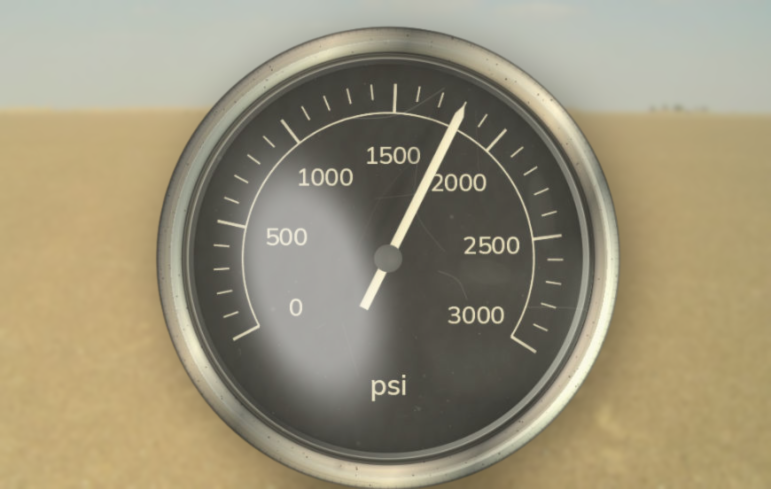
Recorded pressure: **1800** psi
